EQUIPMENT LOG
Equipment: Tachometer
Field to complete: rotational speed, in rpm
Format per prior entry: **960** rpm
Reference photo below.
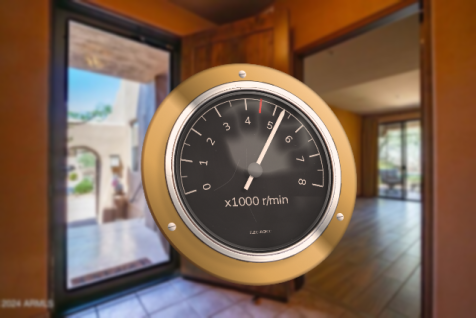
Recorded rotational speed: **5250** rpm
